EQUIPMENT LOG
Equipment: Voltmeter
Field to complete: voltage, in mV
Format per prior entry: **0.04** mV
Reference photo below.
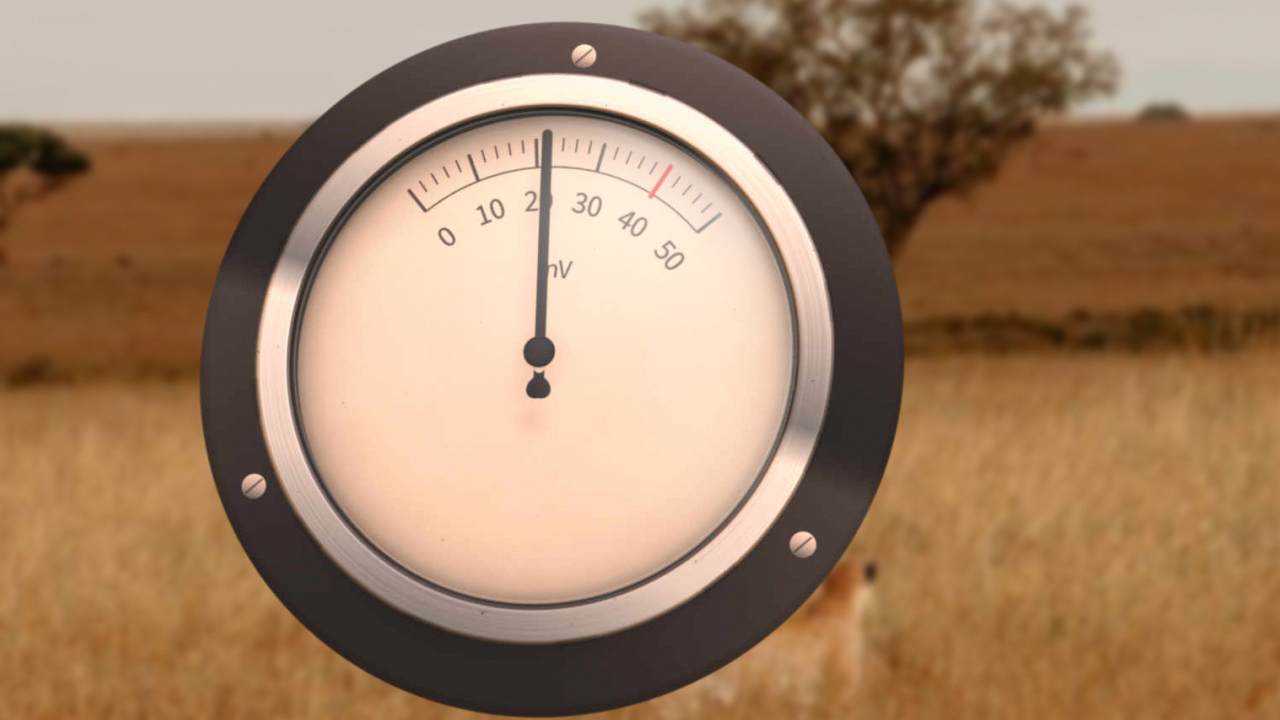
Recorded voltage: **22** mV
